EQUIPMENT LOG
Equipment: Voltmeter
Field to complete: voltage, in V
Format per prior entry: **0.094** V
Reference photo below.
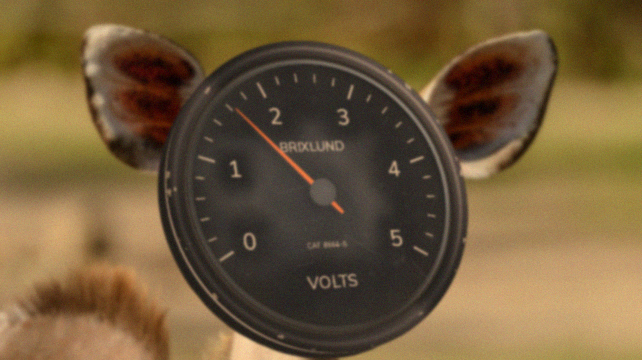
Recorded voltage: **1.6** V
